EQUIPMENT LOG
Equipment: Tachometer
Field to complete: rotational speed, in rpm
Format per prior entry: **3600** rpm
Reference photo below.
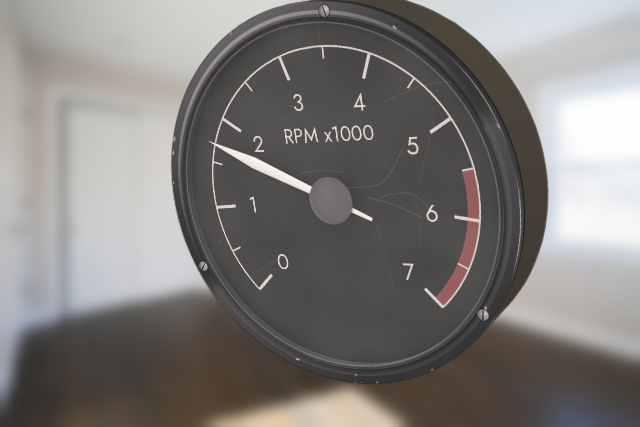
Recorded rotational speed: **1750** rpm
